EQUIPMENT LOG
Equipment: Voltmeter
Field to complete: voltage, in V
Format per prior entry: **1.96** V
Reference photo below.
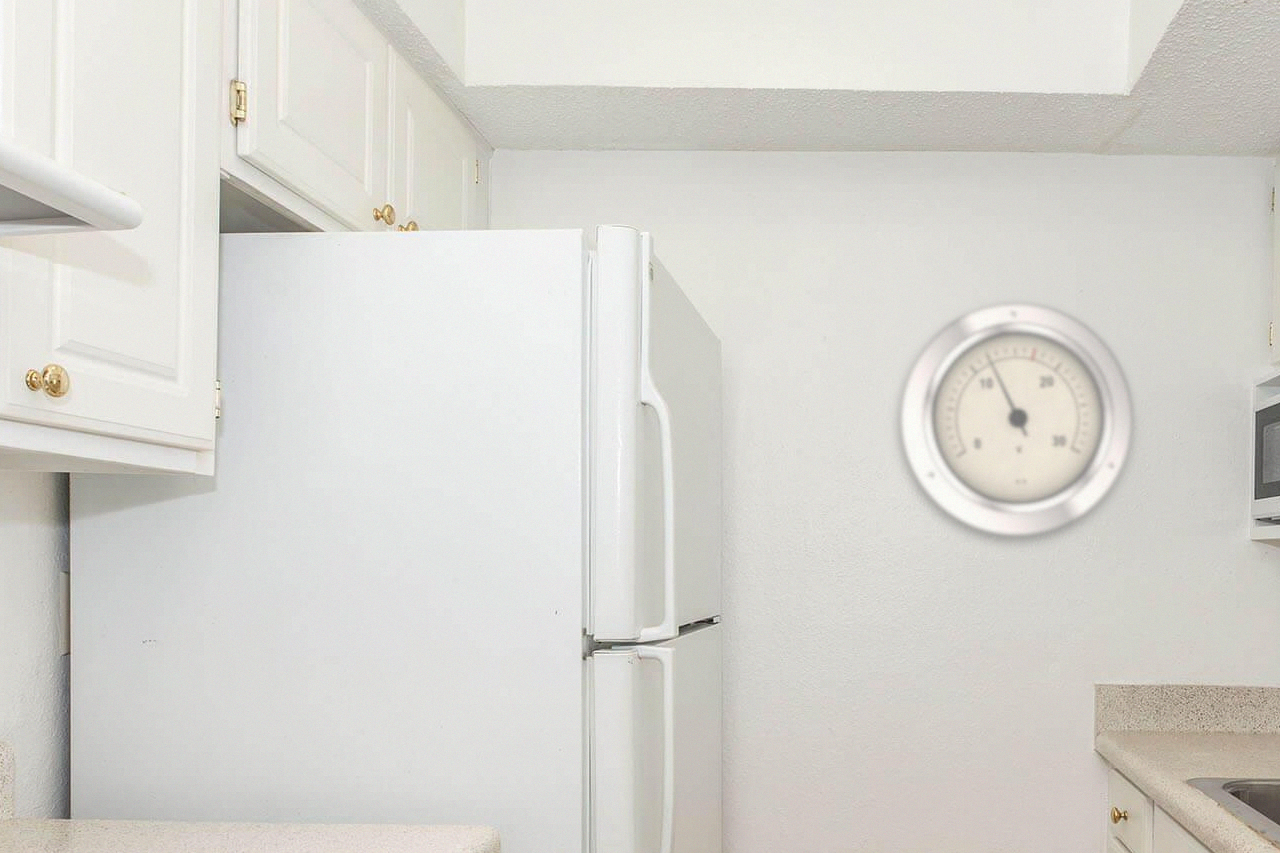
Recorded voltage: **12** V
